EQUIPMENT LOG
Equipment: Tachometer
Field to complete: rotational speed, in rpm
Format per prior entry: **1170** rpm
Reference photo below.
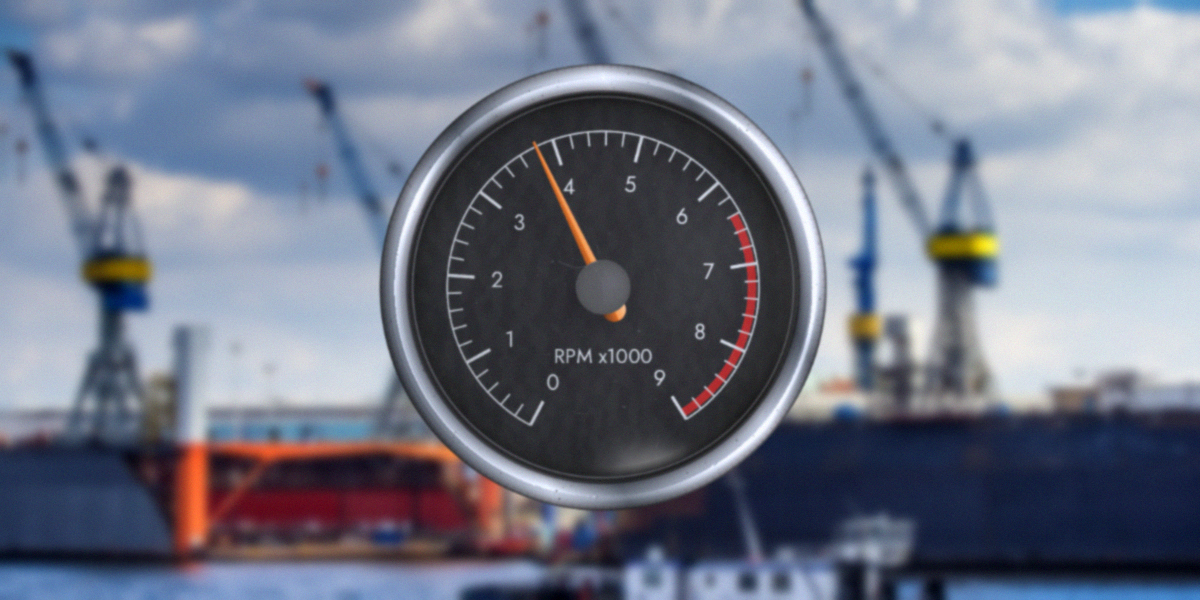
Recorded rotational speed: **3800** rpm
